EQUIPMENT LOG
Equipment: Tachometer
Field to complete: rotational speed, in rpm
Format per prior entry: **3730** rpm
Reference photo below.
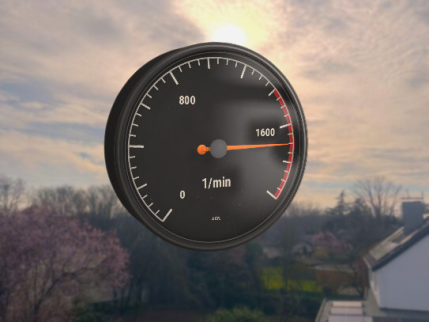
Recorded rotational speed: **1700** rpm
